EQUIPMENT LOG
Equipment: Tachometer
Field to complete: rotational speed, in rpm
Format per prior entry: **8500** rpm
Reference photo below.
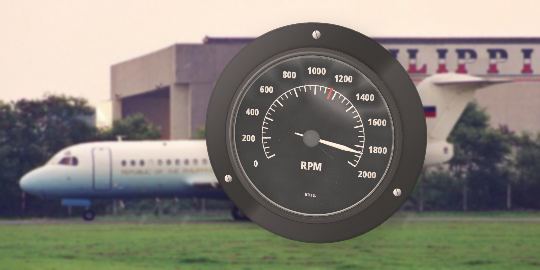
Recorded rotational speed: **1850** rpm
